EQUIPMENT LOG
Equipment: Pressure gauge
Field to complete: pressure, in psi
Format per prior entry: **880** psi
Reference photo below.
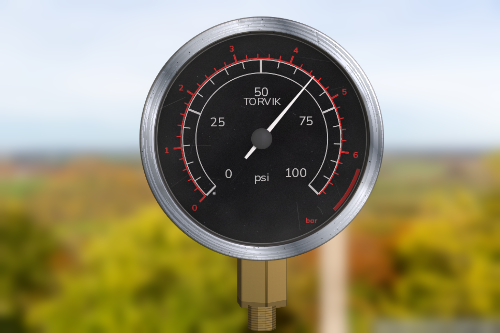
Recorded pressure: **65** psi
